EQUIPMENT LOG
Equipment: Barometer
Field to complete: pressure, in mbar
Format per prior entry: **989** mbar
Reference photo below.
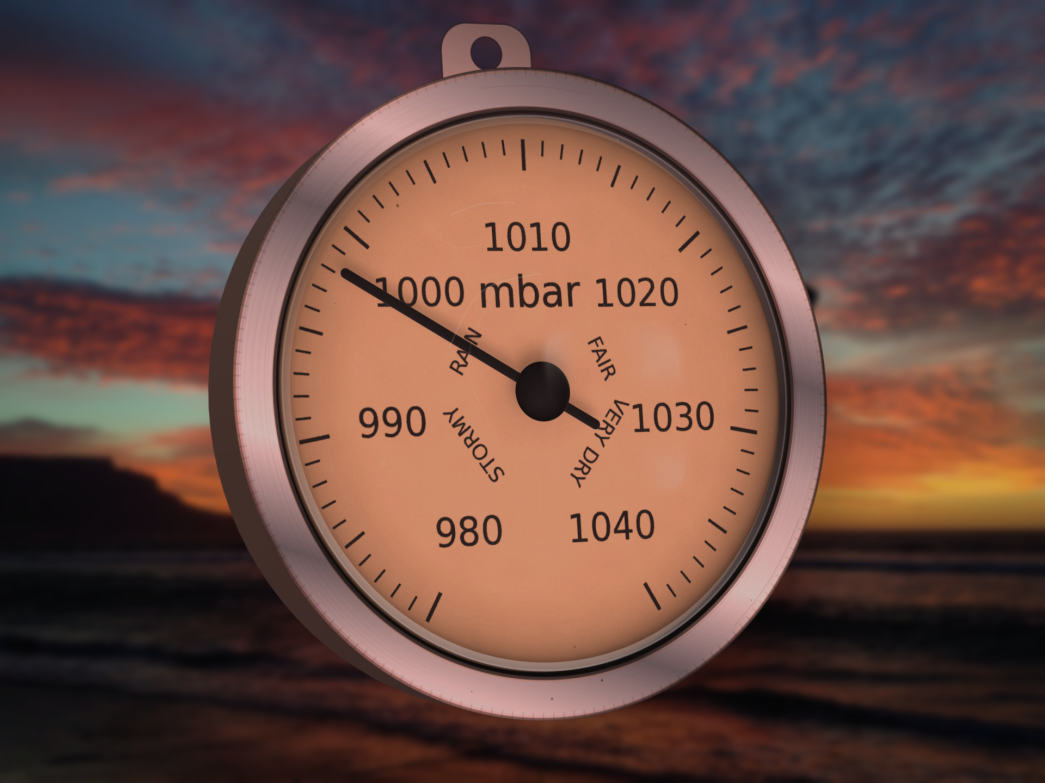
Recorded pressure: **998** mbar
